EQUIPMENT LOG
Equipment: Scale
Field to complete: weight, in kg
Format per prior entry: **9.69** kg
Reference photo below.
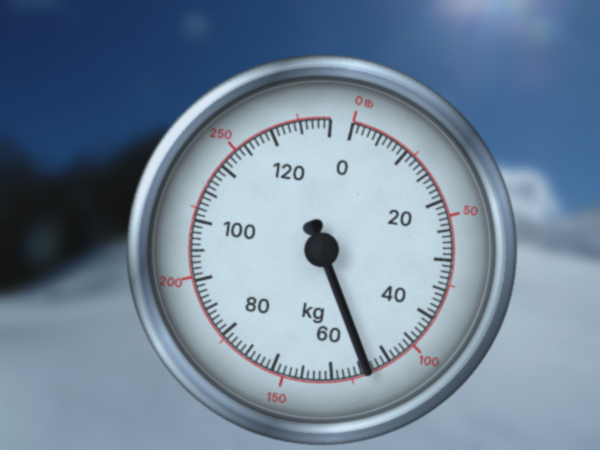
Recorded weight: **54** kg
